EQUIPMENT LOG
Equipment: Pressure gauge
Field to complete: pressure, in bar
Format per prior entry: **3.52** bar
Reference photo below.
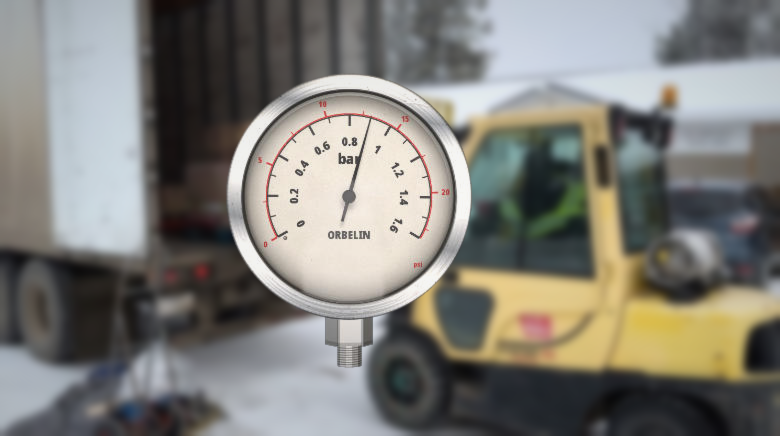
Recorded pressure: **0.9** bar
